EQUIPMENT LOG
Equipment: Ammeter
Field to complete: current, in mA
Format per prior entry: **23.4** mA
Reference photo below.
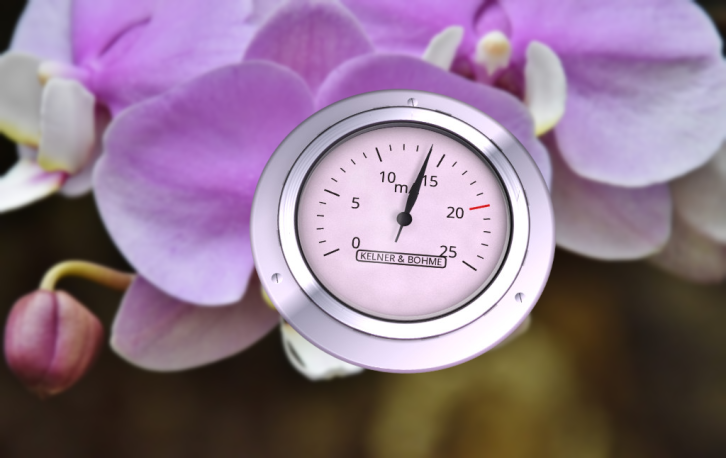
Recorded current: **14** mA
